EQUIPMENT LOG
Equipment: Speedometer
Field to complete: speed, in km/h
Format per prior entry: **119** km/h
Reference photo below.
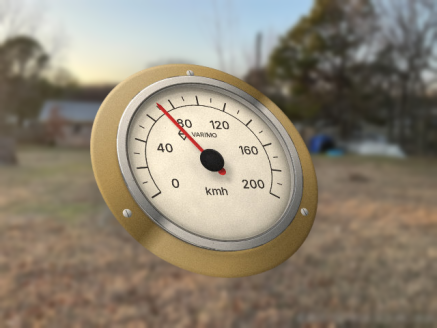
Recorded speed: **70** km/h
